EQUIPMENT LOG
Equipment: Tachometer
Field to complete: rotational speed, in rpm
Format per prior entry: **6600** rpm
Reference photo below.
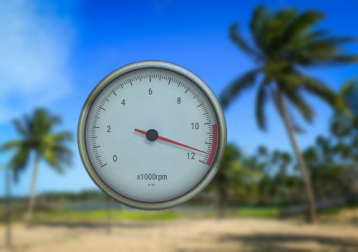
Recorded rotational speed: **11500** rpm
